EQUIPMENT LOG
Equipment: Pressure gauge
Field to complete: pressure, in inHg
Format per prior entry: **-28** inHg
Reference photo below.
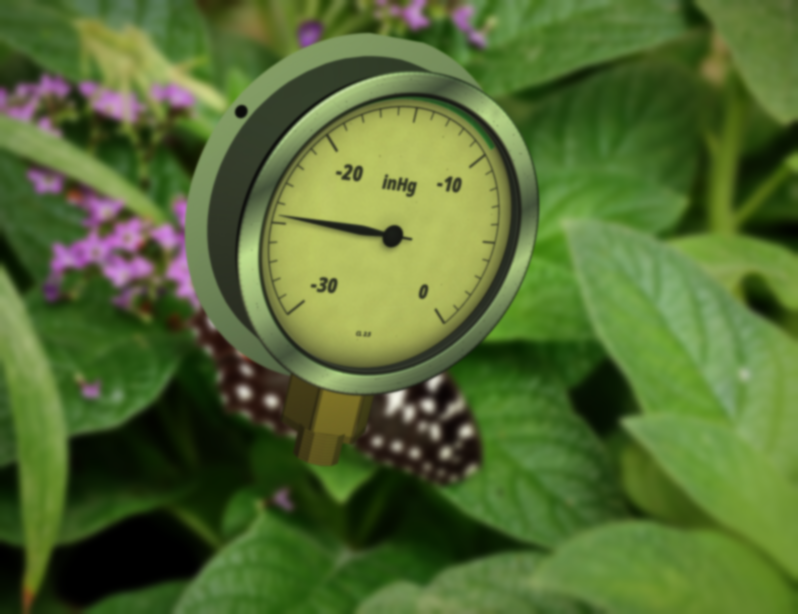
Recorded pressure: **-24.5** inHg
